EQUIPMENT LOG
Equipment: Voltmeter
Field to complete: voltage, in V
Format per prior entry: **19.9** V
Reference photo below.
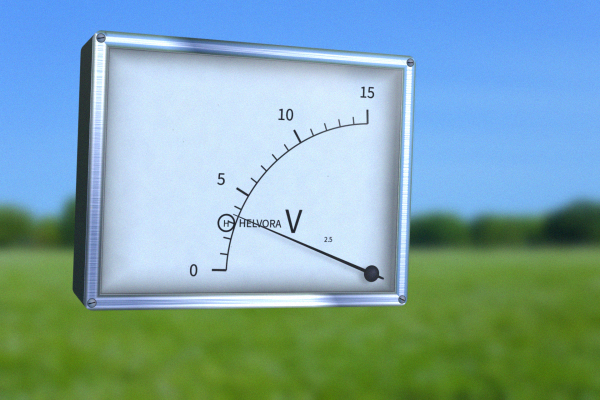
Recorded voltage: **3.5** V
